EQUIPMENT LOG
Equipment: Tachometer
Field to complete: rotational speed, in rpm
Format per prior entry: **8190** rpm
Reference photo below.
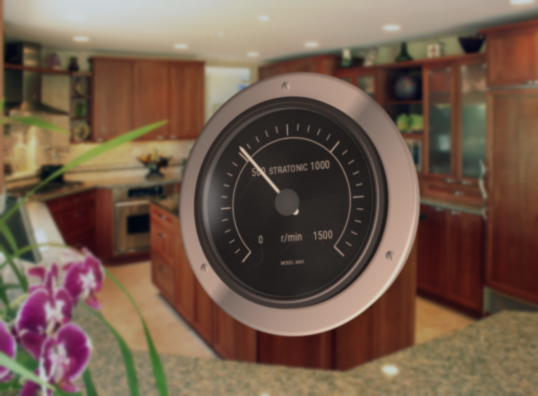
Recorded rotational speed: **525** rpm
